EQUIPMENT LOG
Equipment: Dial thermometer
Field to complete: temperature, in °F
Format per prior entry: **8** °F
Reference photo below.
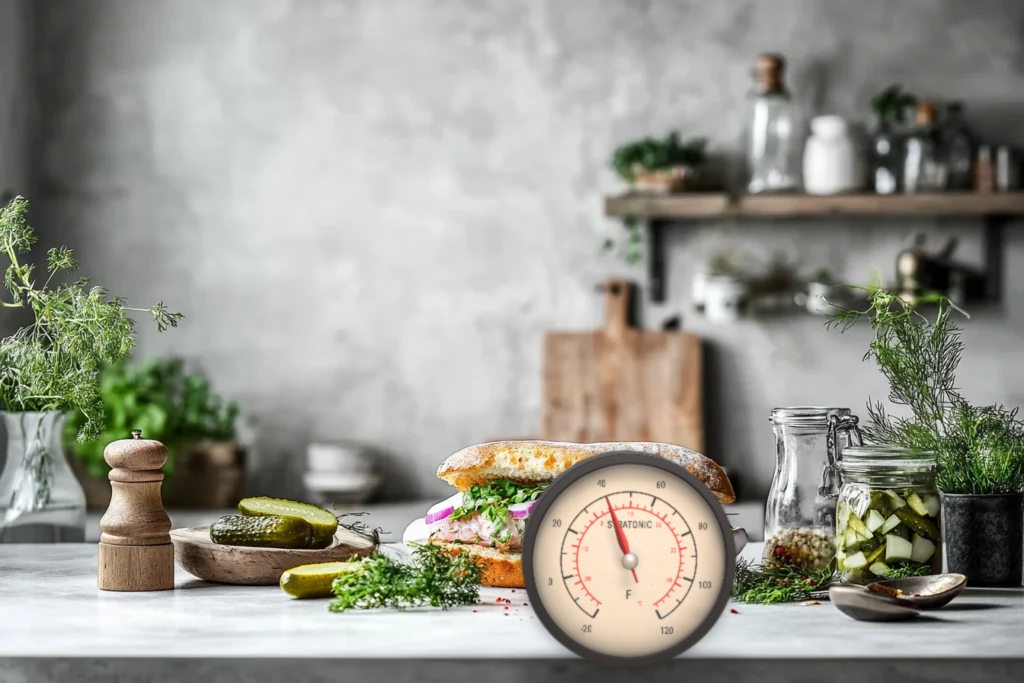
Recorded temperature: **40** °F
